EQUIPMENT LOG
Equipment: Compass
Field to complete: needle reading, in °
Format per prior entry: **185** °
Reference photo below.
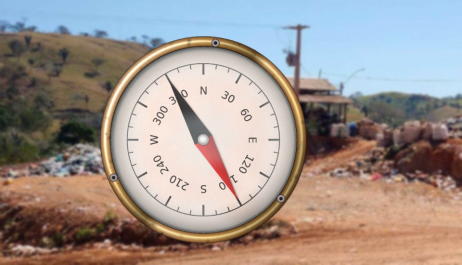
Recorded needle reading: **150** °
